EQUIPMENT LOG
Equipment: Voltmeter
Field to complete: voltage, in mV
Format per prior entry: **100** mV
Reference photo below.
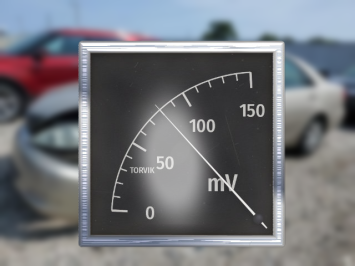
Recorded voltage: **80** mV
